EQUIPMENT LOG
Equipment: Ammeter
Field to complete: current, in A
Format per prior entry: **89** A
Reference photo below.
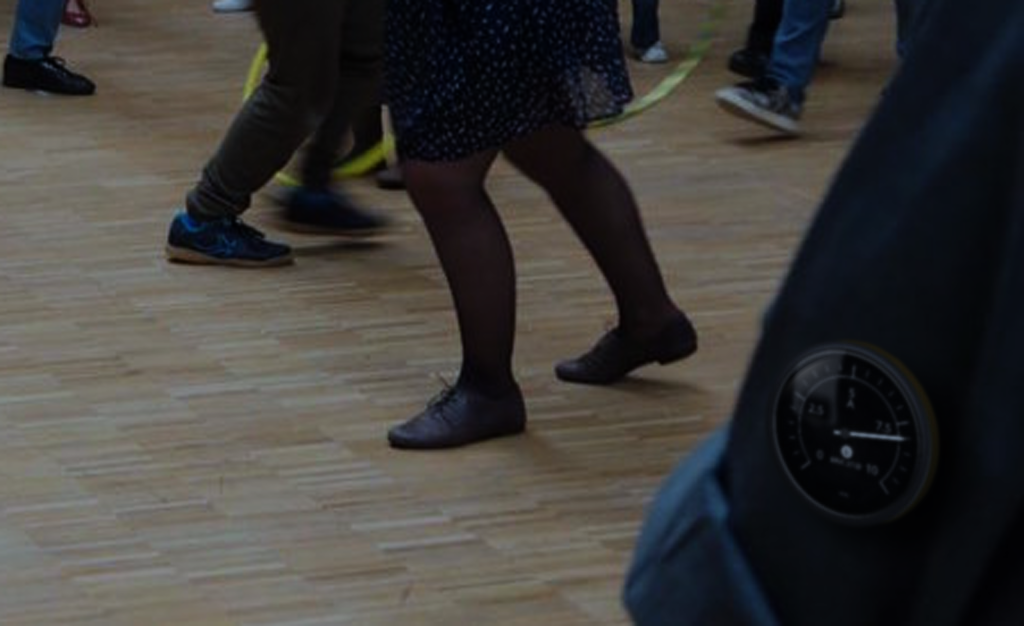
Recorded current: **8** A
